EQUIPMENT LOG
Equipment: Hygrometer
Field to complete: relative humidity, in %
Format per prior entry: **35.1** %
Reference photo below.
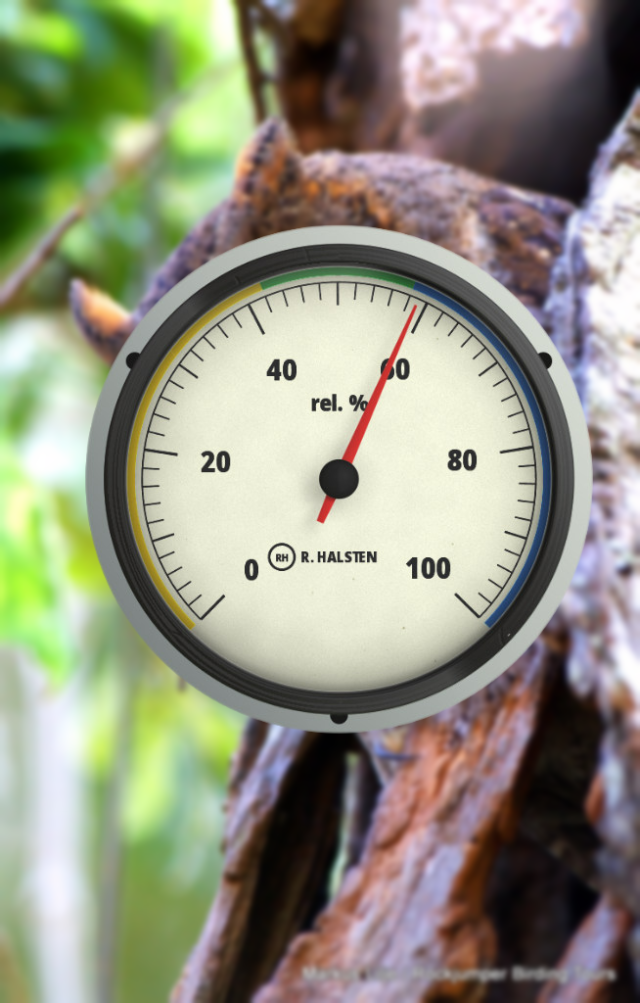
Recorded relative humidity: **59** %
